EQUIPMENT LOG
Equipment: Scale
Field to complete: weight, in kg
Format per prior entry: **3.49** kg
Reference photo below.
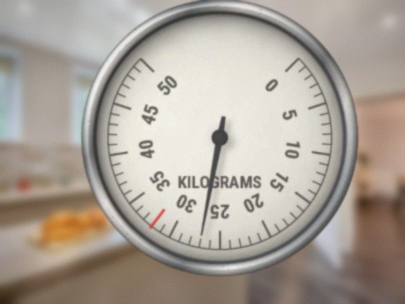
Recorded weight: **27** kg
